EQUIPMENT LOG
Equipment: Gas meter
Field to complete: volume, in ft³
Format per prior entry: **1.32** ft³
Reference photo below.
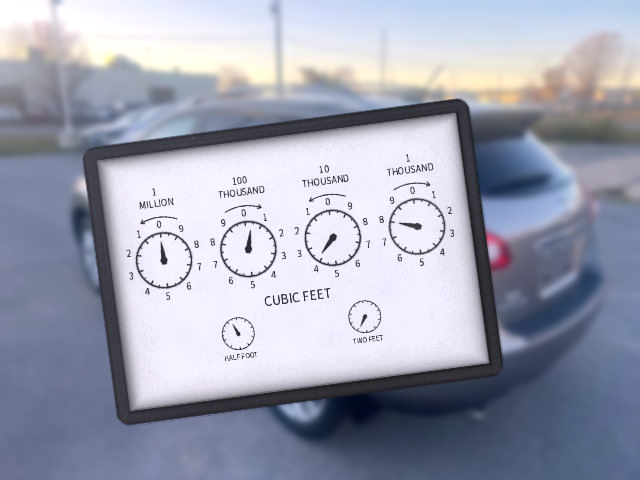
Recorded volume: **3800** ft³
